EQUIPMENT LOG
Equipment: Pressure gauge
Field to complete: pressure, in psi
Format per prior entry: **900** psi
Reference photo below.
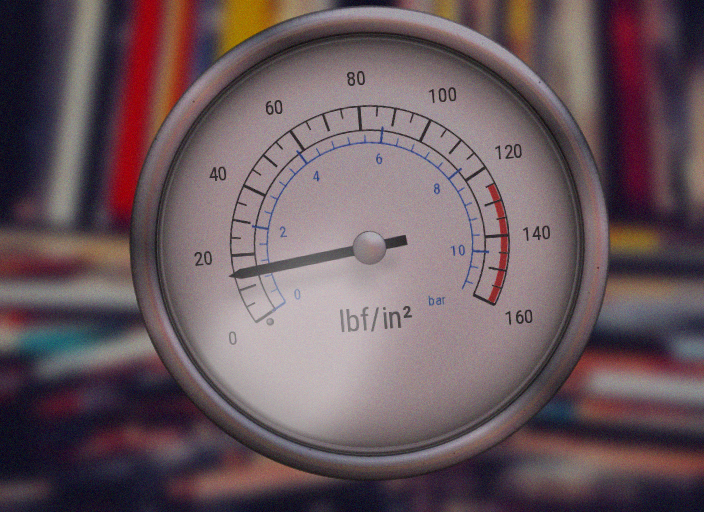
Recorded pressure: **15** psi
